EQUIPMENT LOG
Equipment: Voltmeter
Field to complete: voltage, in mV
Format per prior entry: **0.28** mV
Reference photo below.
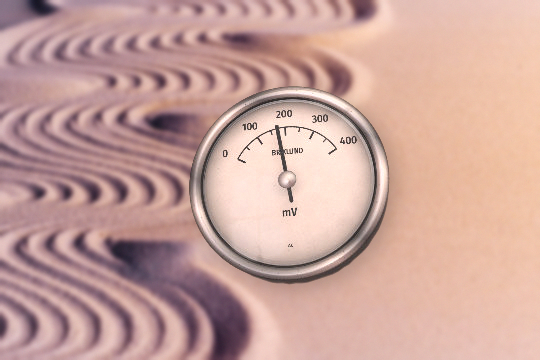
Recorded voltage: **175** mV
